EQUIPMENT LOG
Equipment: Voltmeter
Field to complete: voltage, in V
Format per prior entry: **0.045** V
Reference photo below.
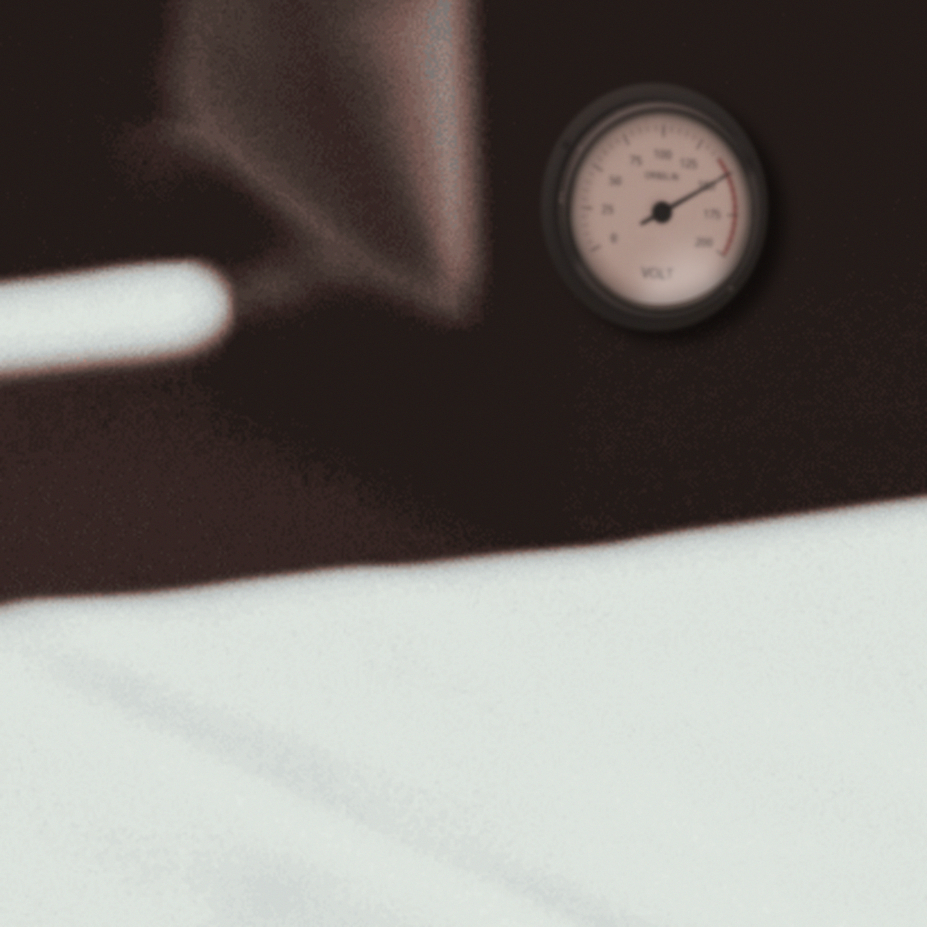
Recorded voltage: **150** V
